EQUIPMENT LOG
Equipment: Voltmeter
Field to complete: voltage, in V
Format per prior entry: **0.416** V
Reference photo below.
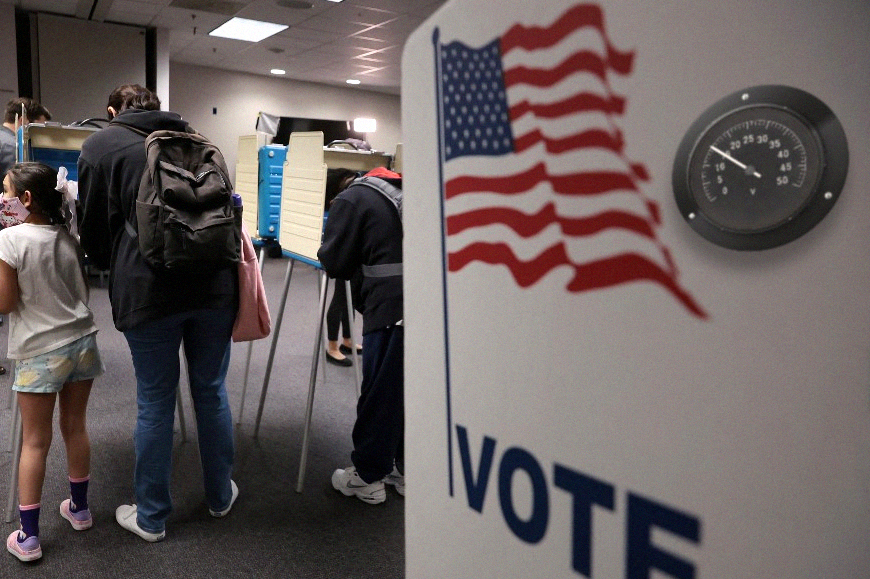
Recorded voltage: **15** V
